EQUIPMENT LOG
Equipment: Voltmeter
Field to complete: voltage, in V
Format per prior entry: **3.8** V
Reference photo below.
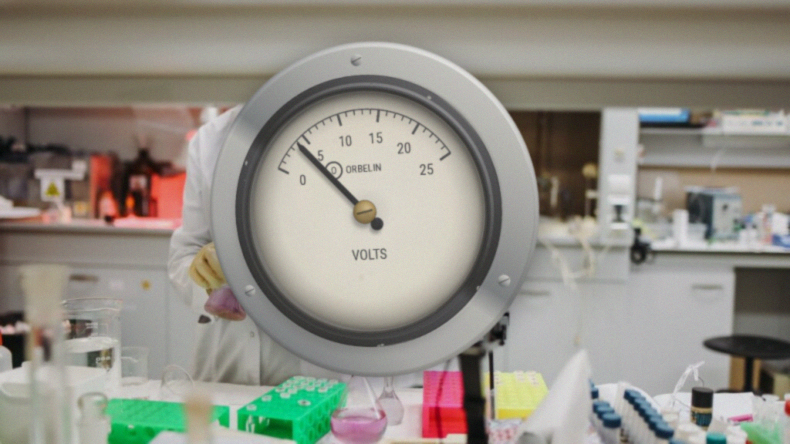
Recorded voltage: **4** V
